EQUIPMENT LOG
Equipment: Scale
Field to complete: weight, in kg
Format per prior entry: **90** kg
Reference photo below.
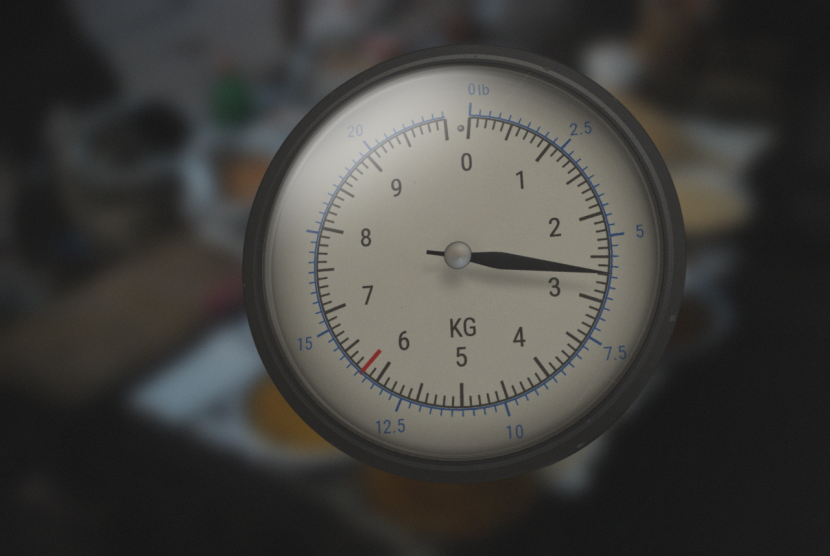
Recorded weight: **2.7** kg
